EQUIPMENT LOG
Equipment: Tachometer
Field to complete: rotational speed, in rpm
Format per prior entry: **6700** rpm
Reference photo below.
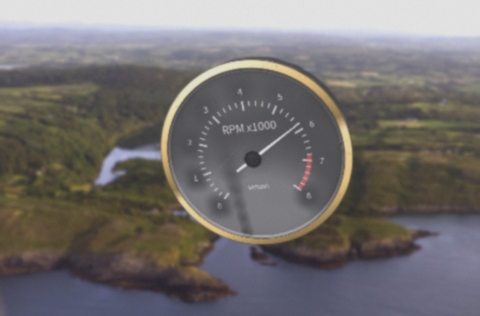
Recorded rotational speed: **5800** rpm
